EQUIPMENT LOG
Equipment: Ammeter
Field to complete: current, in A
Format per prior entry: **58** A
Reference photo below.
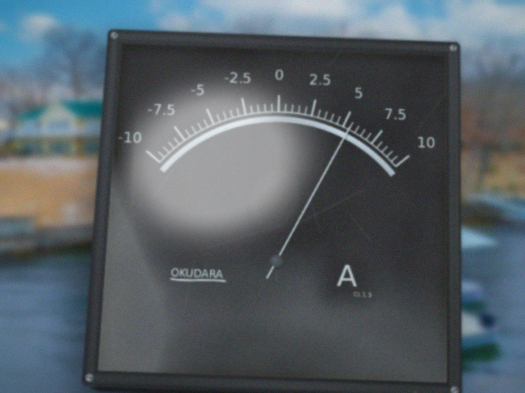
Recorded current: **5.5** A
